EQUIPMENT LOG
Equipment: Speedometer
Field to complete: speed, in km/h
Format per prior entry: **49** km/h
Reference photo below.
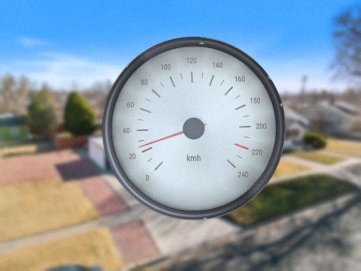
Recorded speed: **25** km/h
